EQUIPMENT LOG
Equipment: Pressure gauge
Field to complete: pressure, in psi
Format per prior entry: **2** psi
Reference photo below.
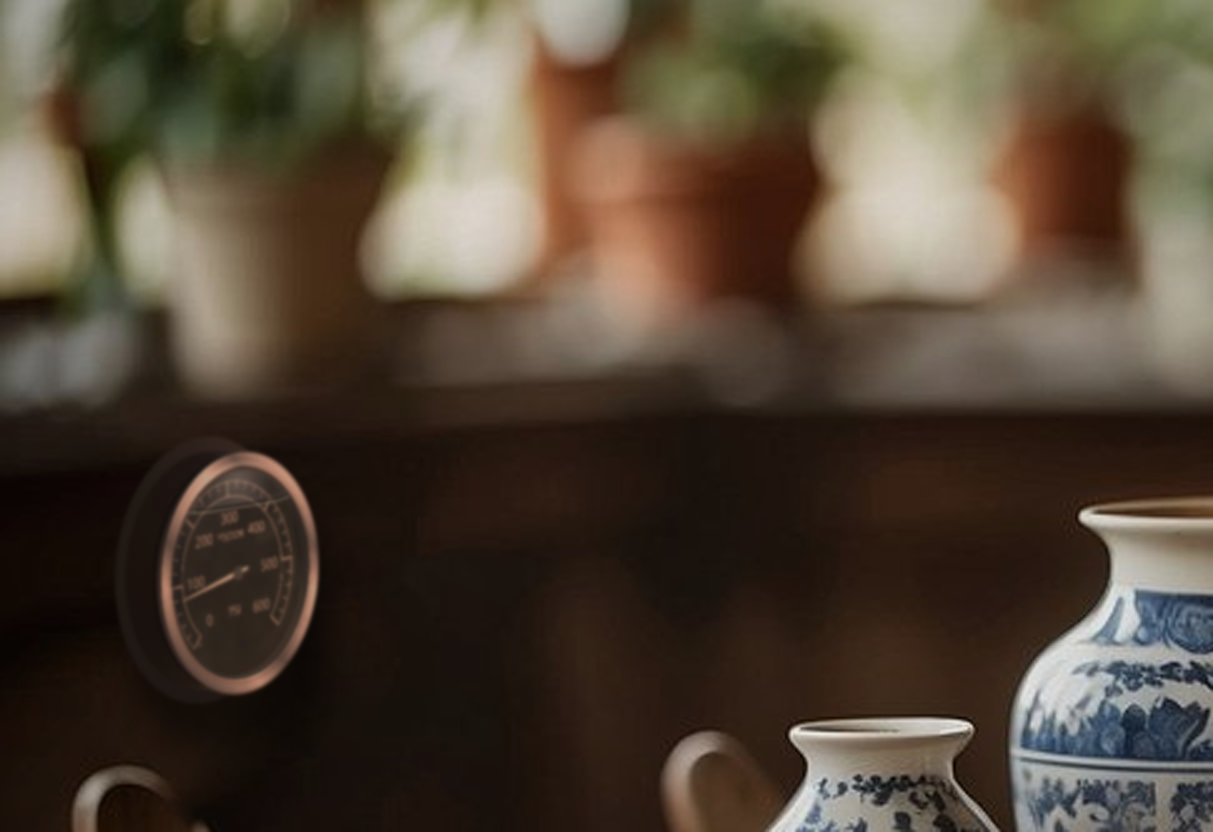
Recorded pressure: **80** psi
